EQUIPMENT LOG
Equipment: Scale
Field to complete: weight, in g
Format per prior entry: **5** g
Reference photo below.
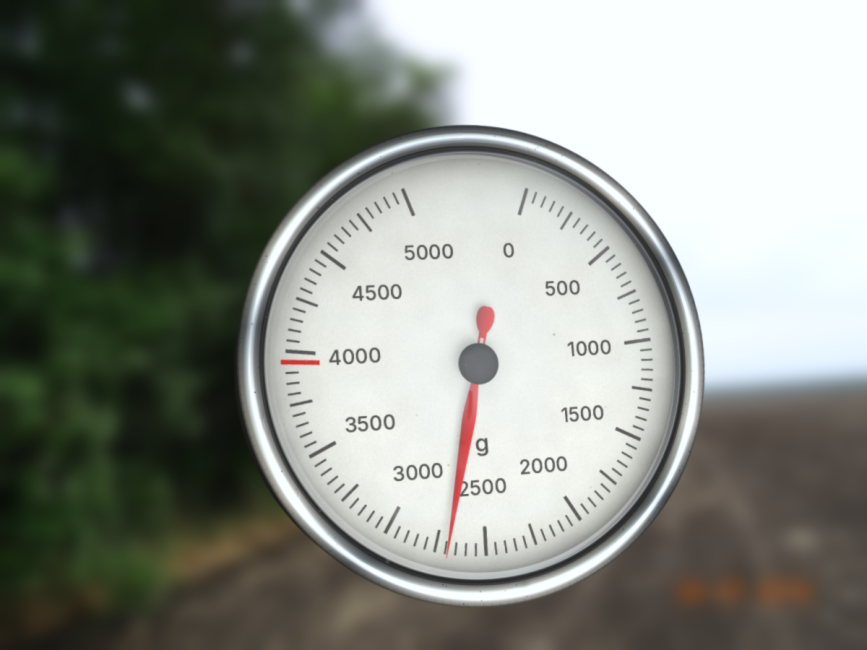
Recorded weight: **2700** g
